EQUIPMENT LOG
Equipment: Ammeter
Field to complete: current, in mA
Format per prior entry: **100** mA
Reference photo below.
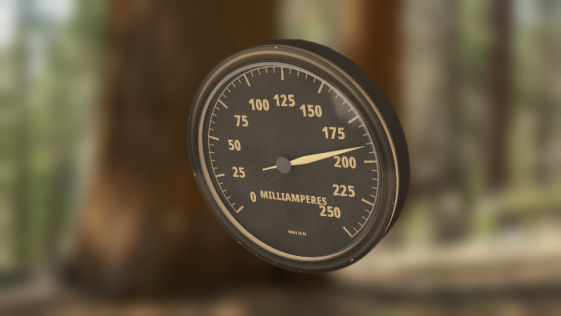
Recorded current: **190** mA
